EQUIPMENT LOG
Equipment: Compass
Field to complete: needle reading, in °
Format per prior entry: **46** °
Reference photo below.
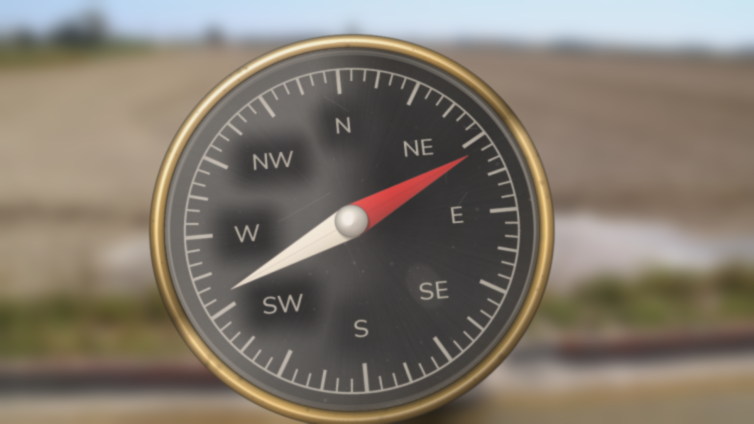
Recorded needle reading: **65** °
